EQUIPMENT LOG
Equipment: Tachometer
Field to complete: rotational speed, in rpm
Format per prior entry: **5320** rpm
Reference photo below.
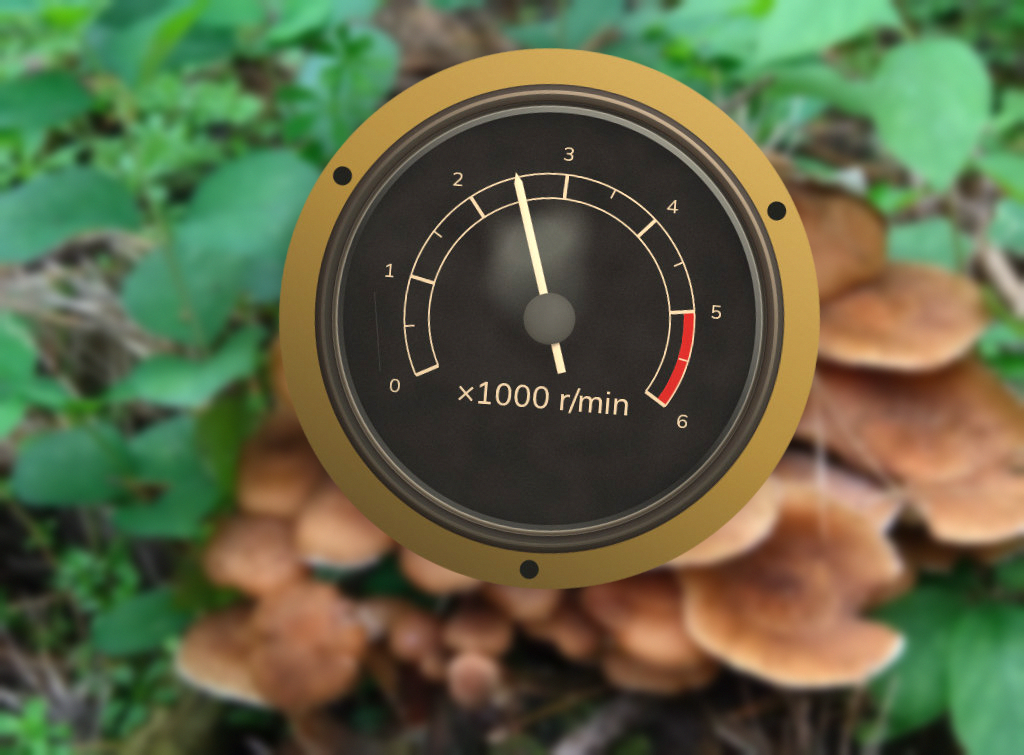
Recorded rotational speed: **2500** rpm
